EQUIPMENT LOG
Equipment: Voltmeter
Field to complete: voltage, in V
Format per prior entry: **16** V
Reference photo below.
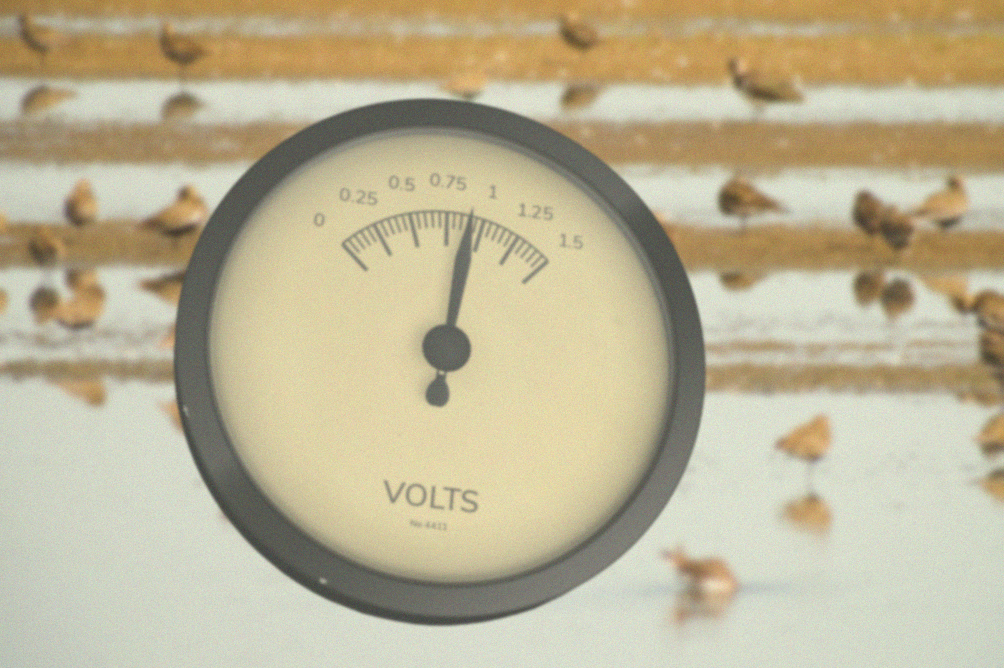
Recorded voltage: **0.9** V
